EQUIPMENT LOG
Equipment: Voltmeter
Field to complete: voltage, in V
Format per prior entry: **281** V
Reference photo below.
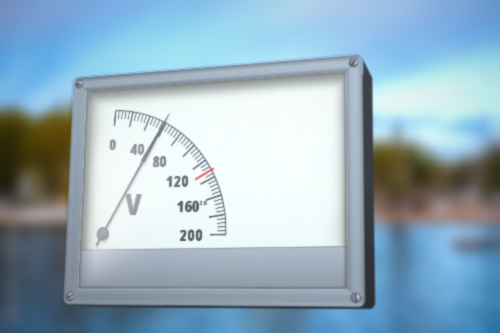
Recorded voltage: **60** V
